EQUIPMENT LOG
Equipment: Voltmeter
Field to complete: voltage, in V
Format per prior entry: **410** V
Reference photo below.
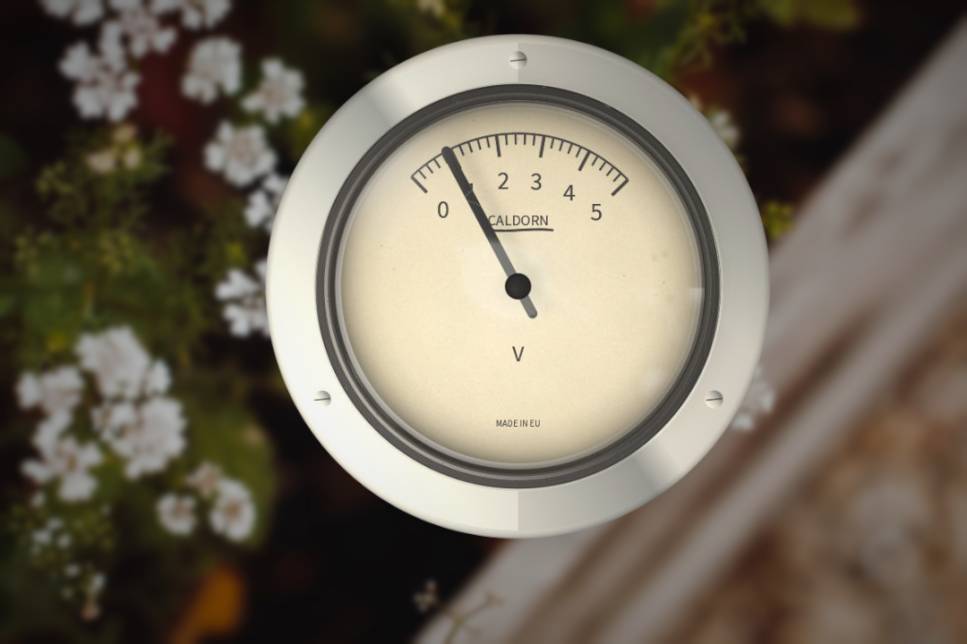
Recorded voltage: **0.9** V
